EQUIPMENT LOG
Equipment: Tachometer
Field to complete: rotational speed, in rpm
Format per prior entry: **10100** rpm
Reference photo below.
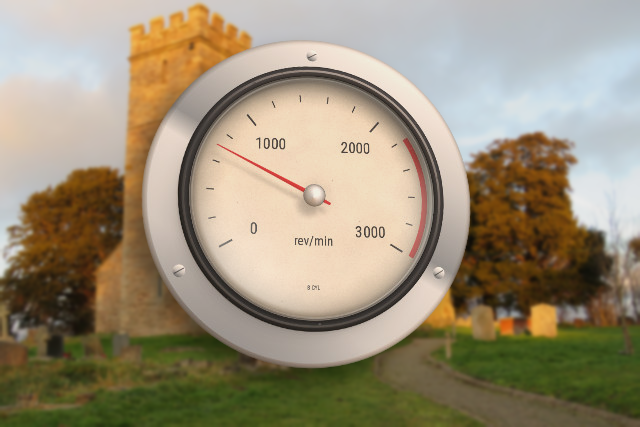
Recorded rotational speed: **700** rpm
